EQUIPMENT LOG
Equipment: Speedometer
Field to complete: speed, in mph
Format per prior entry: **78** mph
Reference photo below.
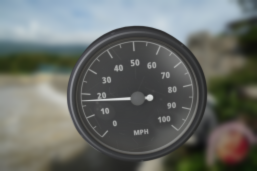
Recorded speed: **17.5** mph
